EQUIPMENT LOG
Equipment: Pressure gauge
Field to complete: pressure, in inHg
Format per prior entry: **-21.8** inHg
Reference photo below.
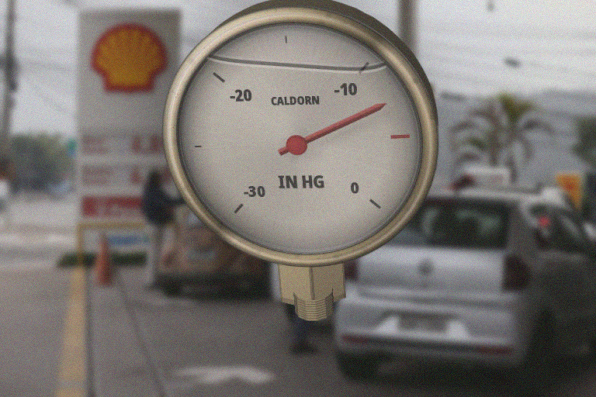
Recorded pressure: **-7.5** inHg
